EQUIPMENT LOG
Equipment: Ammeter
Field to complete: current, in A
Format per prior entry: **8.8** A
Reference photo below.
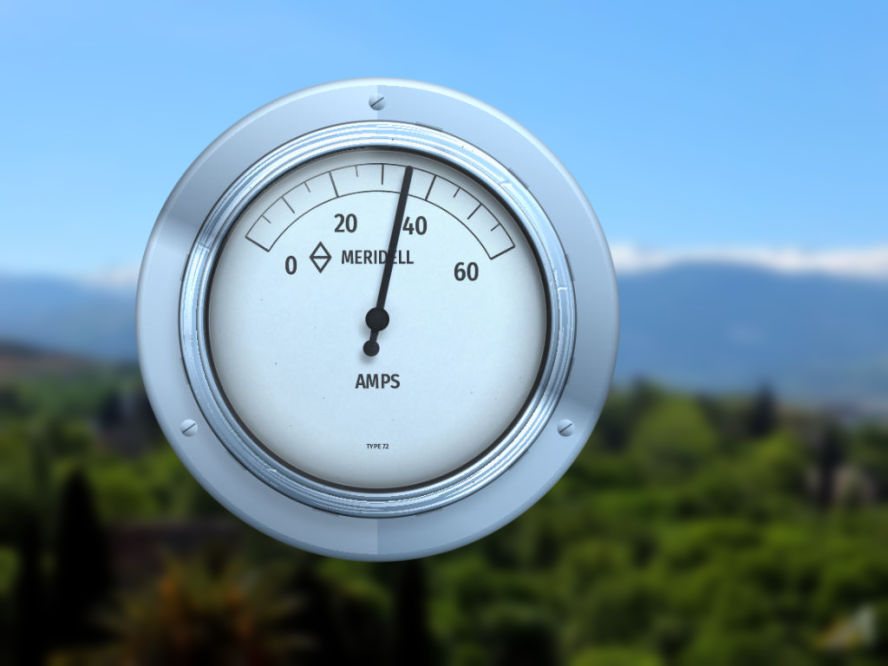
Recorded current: **35** A
